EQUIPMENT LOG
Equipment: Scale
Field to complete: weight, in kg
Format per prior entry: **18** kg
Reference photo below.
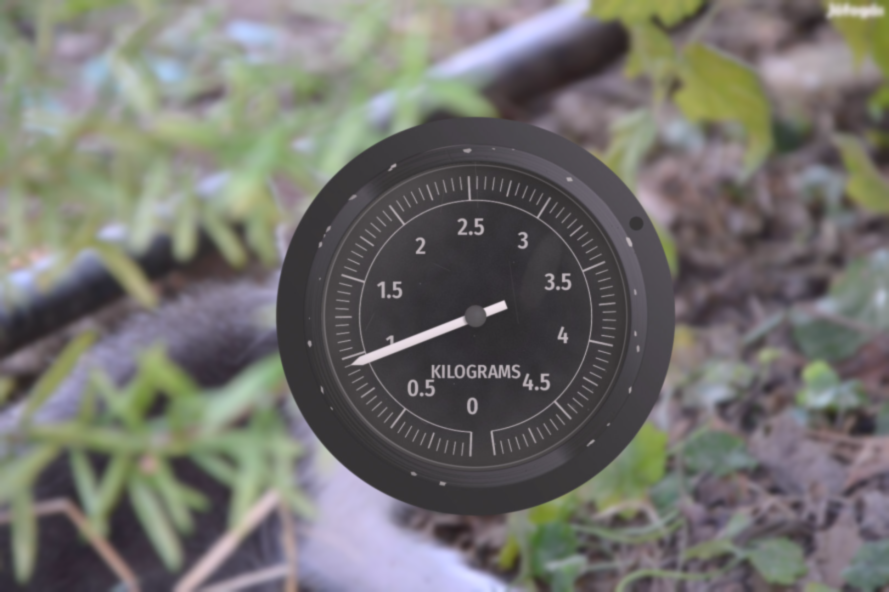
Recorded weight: **0.95** kg
